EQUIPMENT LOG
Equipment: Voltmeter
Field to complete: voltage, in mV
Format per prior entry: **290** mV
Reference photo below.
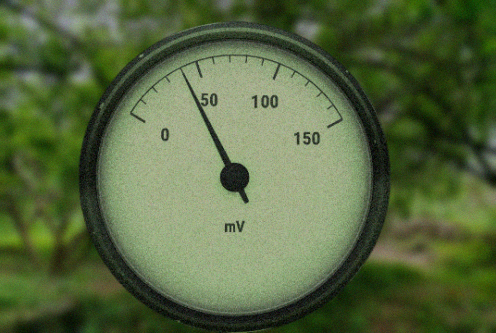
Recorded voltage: **40** mV
